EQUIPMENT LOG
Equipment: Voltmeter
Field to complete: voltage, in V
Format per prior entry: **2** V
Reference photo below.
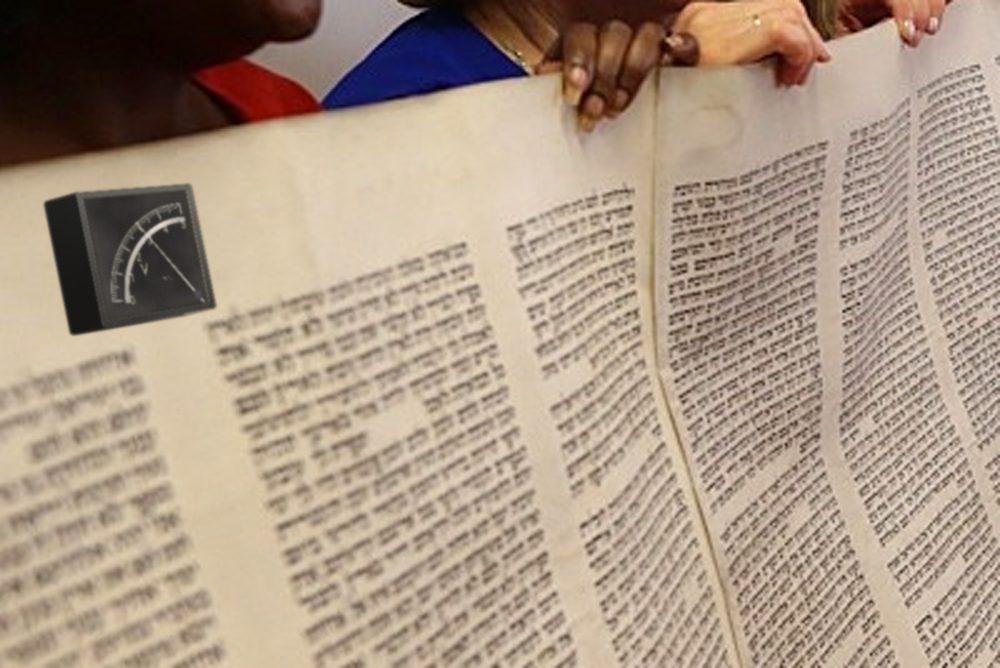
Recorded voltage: **3** V
